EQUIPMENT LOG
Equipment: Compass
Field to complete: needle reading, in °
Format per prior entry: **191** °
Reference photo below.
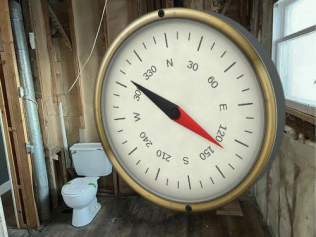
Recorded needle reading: **130** °
